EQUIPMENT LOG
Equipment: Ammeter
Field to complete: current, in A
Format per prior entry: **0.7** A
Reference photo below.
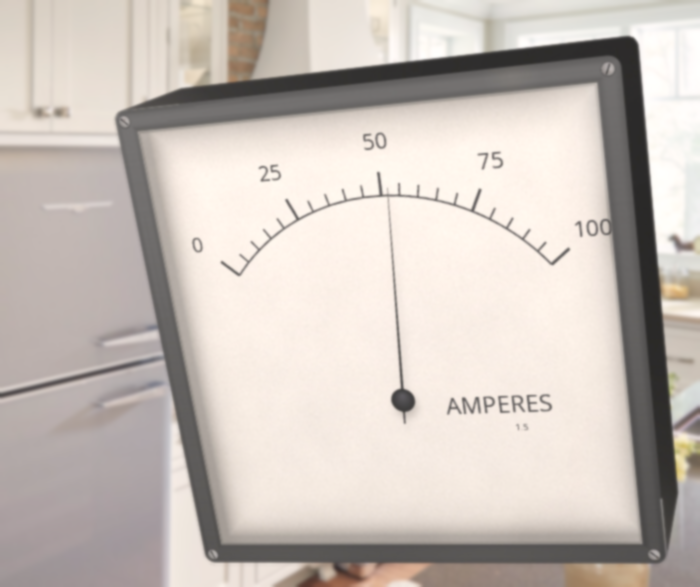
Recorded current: **52.5** A
